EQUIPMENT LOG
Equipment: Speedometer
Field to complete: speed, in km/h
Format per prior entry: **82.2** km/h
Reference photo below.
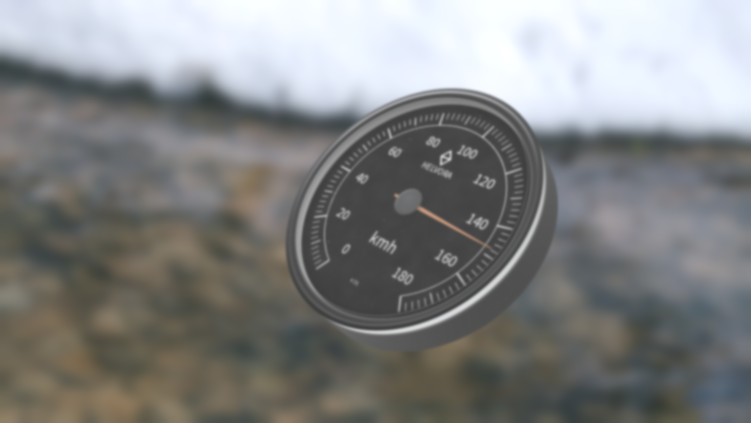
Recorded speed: **148** km/h
